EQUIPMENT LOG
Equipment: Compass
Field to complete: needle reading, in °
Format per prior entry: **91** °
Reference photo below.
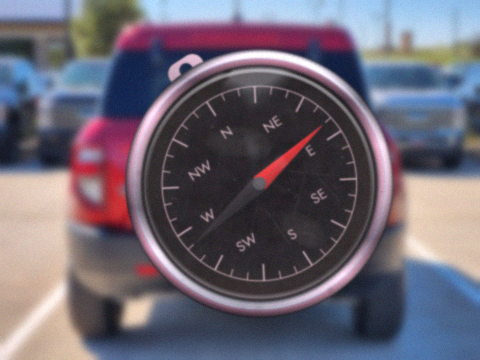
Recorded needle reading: **80** °
